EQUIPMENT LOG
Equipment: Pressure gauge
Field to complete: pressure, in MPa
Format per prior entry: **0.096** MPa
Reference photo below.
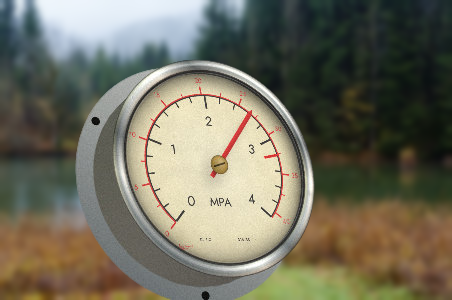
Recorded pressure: **2.6** MPa
